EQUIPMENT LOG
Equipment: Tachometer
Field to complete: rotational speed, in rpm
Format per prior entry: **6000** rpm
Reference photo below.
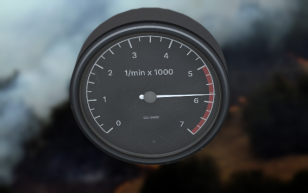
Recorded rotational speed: **5750** rpm
